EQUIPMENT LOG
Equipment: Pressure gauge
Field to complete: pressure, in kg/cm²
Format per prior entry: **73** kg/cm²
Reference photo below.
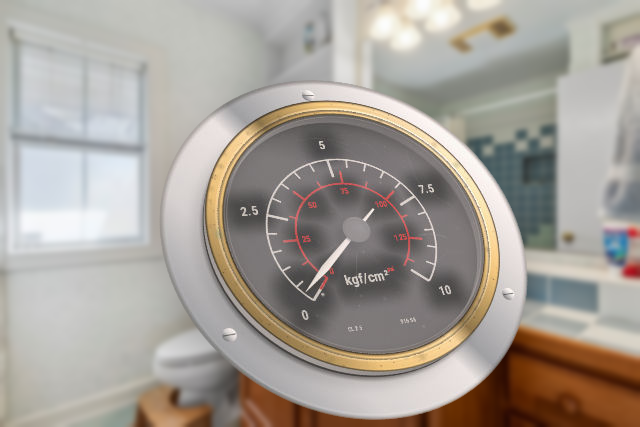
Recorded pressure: **0.25** kg/cm²
